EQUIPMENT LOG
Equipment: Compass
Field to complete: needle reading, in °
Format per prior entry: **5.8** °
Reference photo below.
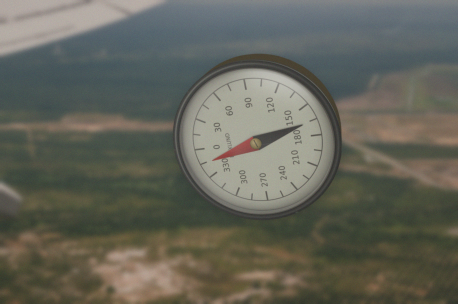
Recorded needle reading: **345** °
